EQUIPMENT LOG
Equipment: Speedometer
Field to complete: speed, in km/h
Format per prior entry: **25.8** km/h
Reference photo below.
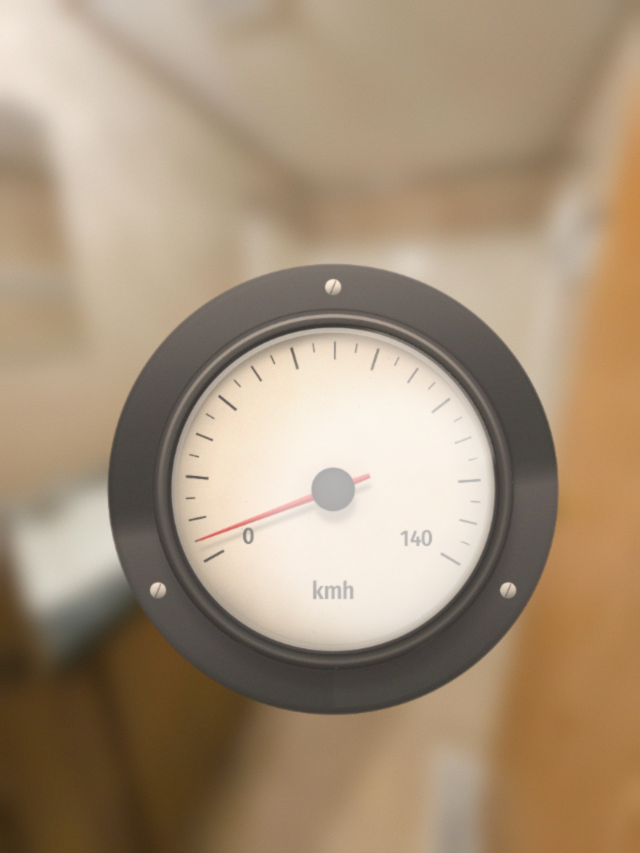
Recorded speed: **5** km/h
